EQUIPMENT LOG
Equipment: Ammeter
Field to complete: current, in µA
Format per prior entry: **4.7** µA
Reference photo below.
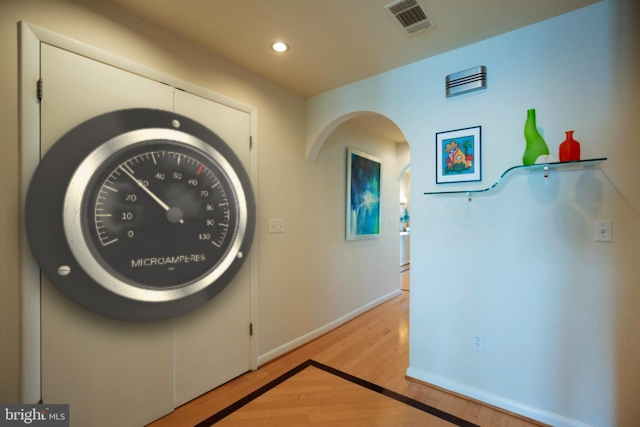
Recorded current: **28** µA
